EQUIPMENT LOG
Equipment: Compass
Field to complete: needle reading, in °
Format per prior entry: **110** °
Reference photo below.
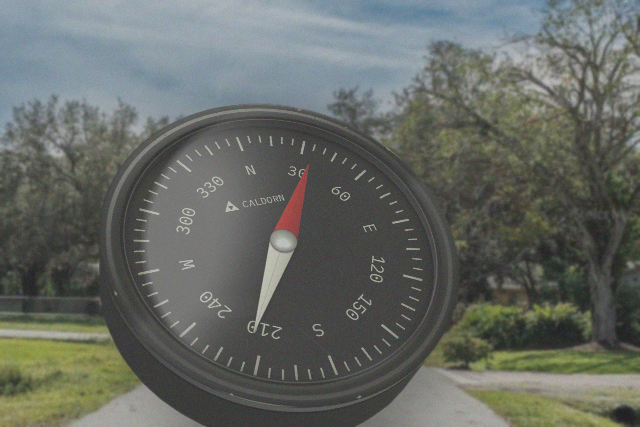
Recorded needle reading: **35** °
